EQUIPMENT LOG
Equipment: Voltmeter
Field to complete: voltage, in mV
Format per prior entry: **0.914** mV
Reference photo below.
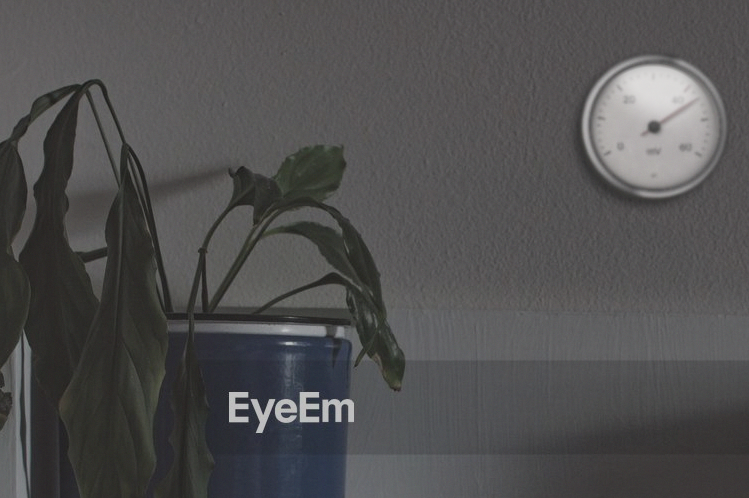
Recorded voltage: **44** mV
